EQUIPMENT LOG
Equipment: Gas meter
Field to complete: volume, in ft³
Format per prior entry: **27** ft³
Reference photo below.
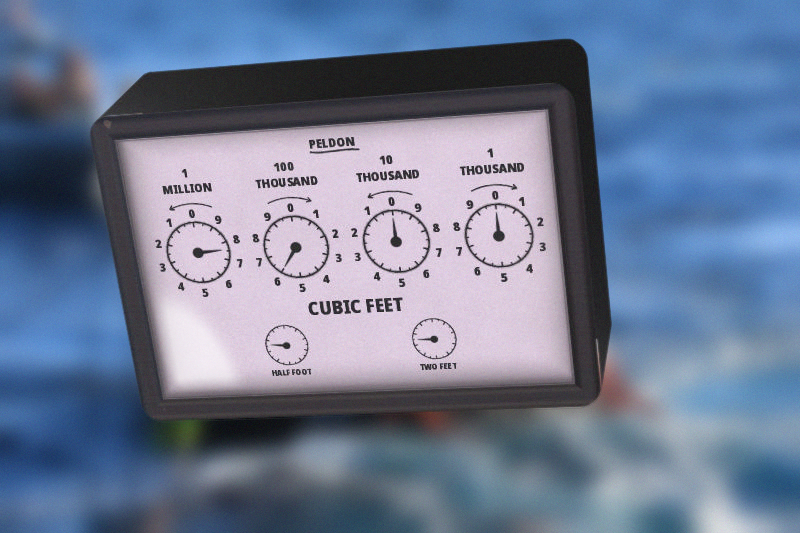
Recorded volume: **760000** ft³
